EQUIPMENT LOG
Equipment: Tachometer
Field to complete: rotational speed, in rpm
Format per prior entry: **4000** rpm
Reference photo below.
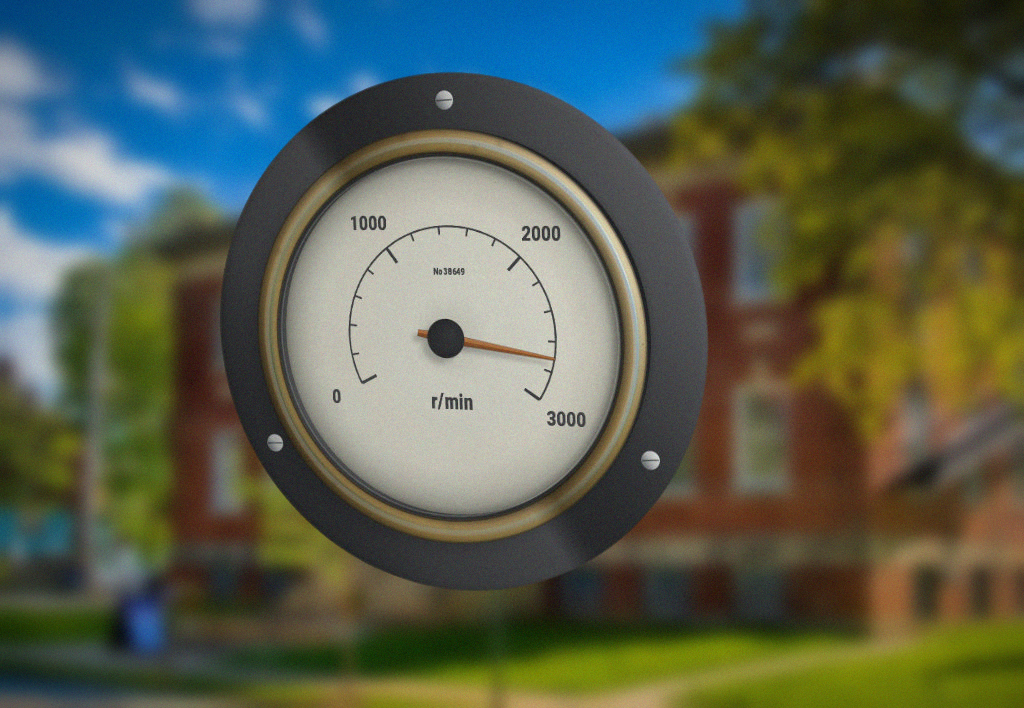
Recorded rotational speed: **2700** rpm
